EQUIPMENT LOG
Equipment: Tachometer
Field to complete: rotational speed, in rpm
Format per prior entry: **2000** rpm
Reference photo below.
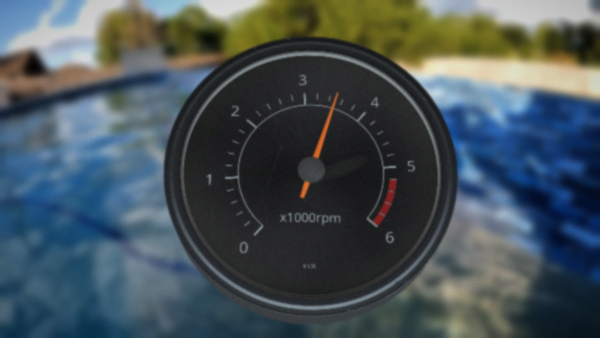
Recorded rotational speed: **3500** rpm
